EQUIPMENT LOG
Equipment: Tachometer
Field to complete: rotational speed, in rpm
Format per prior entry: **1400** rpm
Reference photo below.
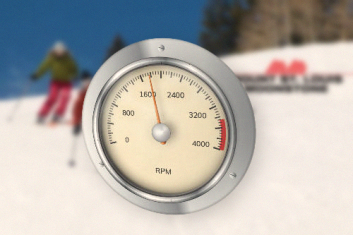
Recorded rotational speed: **1800** rpm
